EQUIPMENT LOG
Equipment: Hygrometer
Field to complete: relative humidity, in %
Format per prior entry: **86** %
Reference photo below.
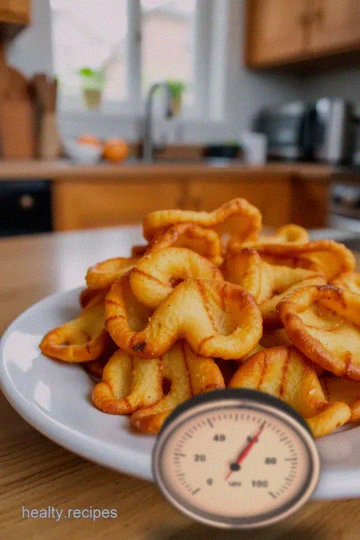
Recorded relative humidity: **60** %
